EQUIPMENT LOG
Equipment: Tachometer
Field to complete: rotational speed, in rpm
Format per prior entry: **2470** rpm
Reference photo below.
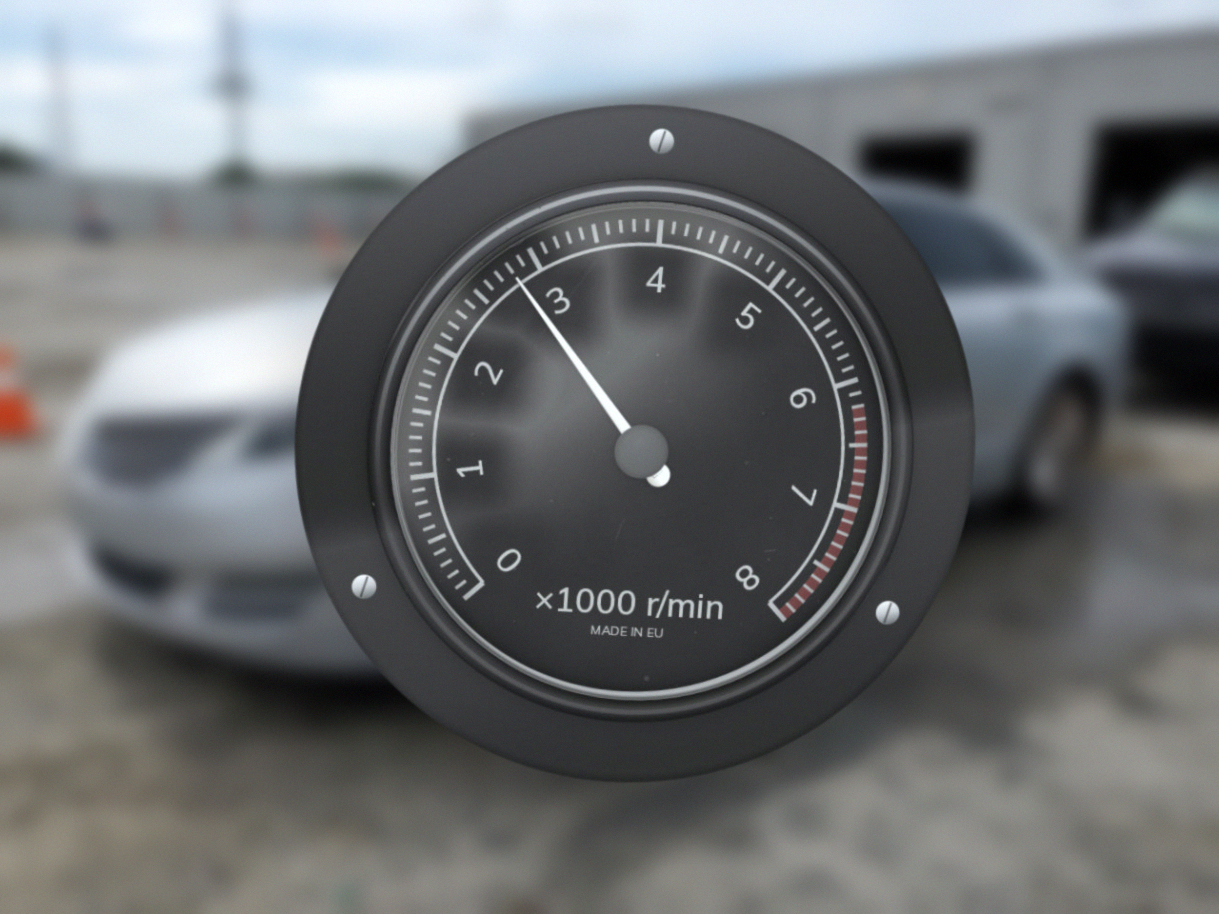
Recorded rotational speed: **2800** rpm
